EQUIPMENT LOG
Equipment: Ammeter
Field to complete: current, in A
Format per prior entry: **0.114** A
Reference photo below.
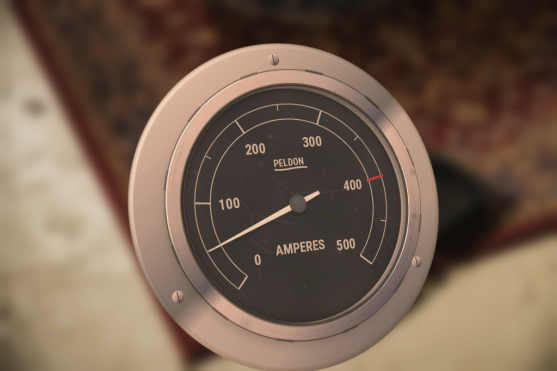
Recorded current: **50** A
